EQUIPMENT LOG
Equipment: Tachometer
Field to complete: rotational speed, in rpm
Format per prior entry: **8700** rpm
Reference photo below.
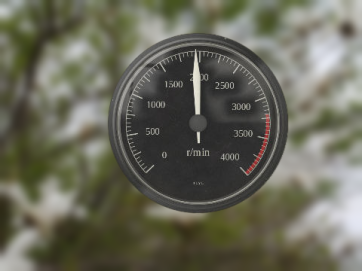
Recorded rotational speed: **1950** rpm
